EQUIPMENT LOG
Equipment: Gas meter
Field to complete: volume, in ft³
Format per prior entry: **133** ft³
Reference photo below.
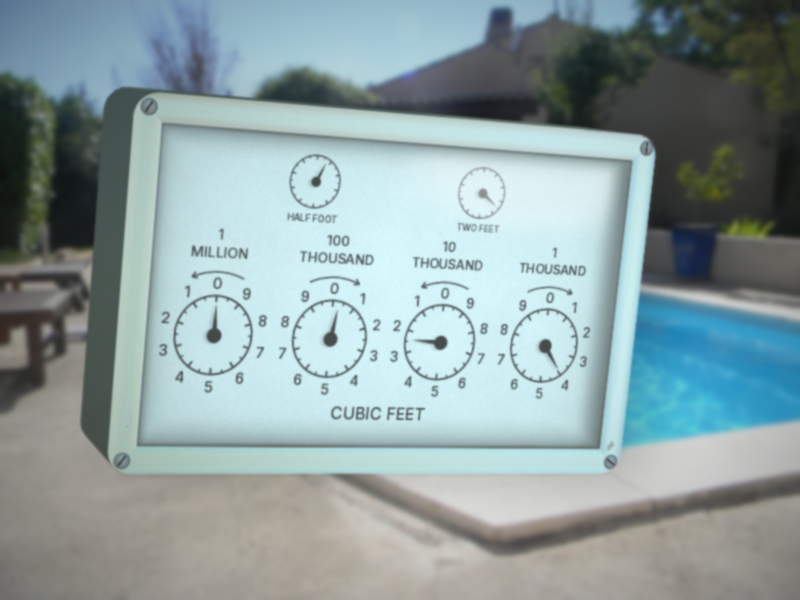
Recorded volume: **2400** ft³
